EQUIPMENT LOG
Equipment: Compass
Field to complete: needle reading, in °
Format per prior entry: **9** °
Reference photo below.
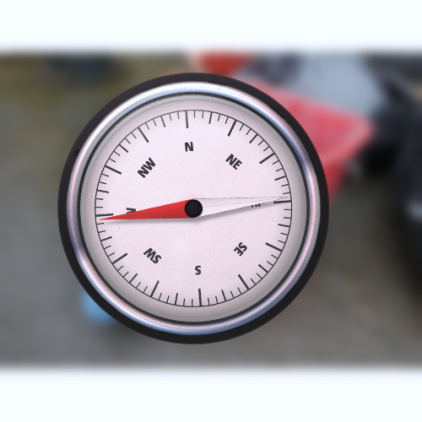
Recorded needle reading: **267.5** °
